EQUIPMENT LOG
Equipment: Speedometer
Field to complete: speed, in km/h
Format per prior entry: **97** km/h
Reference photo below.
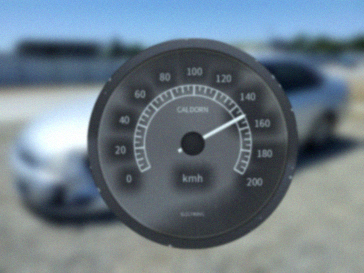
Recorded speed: **150** km/h
